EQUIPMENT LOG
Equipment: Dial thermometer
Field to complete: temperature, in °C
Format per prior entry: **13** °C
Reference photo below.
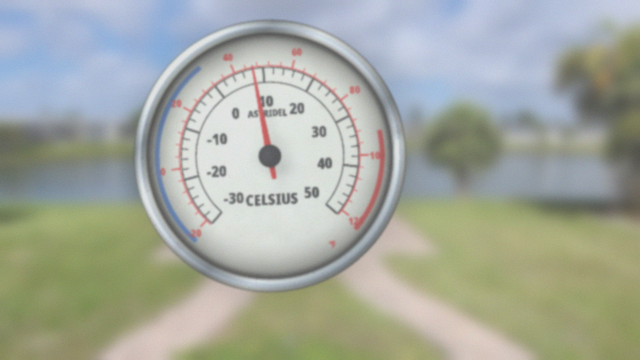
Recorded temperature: **8** °C
